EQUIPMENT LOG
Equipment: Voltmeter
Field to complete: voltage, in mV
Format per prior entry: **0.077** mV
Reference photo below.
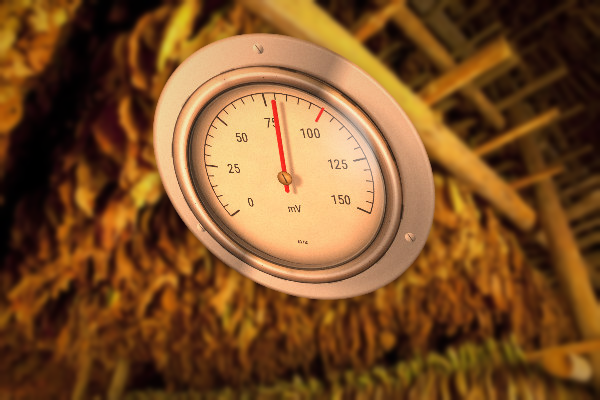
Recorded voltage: **80** mV
